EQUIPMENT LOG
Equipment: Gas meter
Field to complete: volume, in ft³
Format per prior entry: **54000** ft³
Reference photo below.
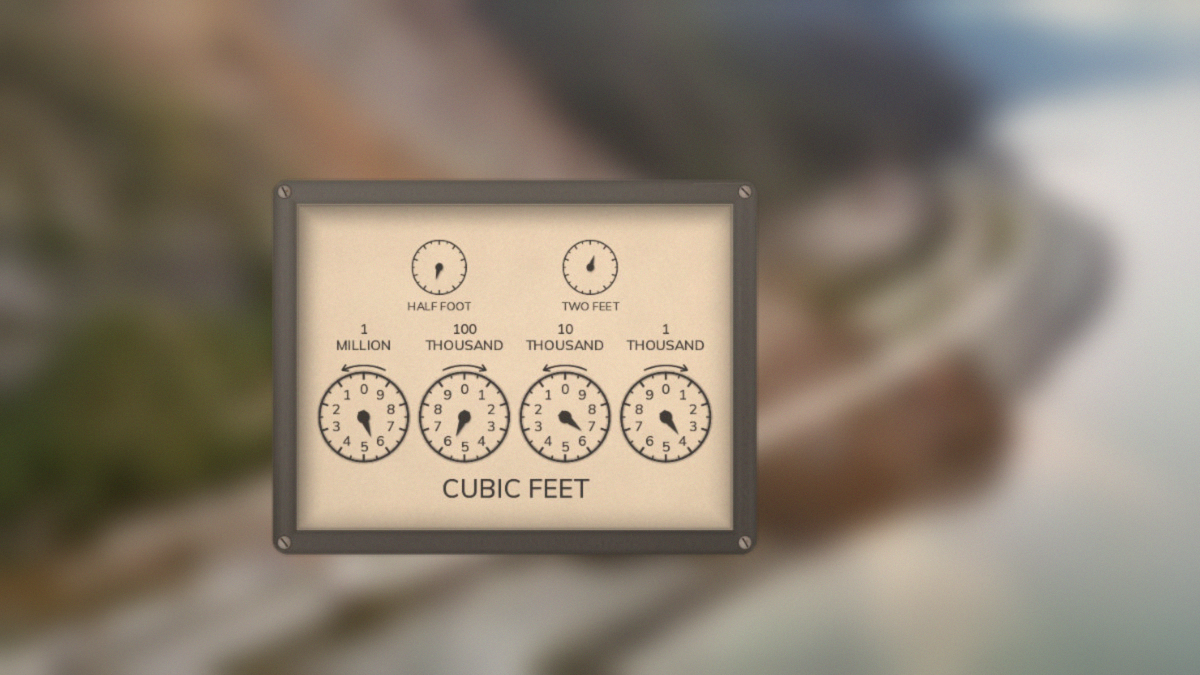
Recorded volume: **556400** ft³
